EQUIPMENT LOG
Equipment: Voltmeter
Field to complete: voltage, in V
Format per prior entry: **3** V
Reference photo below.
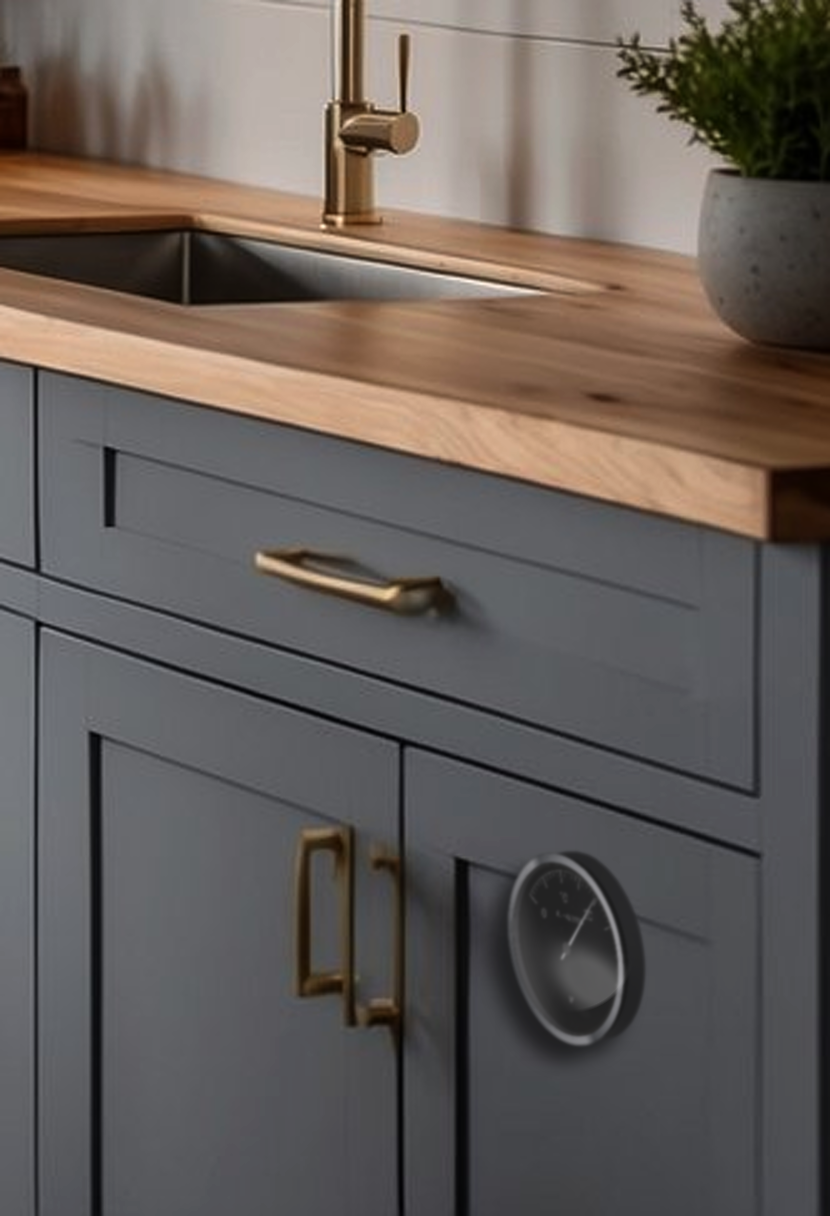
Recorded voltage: **20** V
